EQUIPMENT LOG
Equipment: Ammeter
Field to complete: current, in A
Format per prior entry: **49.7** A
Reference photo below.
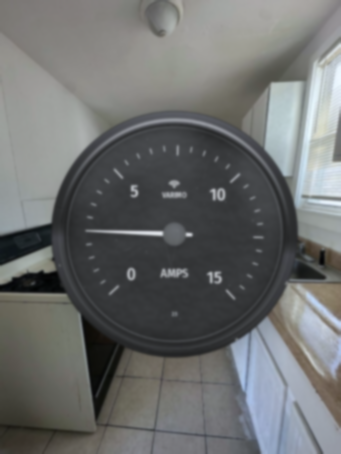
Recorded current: **2.5** A
